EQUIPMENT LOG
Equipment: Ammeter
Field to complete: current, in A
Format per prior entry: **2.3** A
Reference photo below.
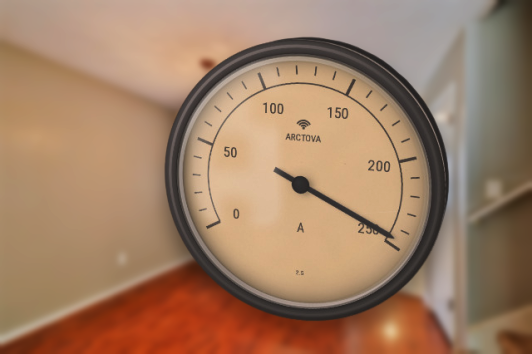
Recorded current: **245** A
